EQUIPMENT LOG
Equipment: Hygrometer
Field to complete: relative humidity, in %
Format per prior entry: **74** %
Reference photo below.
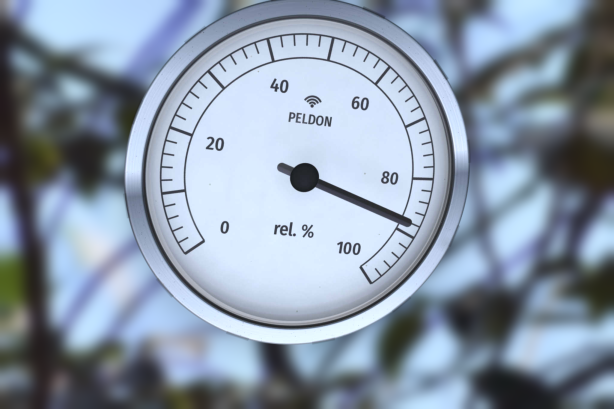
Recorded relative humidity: **88** %
